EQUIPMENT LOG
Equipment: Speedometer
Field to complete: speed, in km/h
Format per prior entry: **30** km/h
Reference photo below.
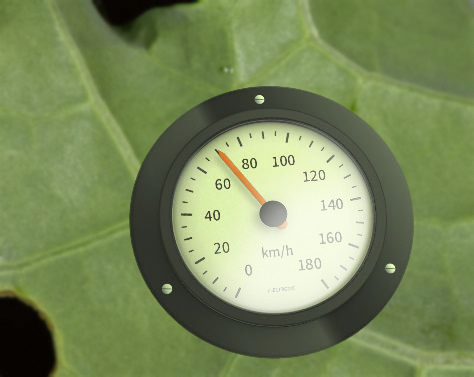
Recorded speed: **70** km/h
